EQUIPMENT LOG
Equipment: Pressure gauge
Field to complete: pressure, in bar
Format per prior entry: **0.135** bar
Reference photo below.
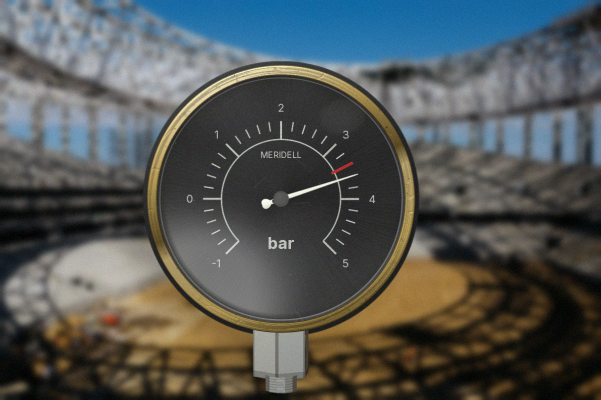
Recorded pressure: **3.6** bar
